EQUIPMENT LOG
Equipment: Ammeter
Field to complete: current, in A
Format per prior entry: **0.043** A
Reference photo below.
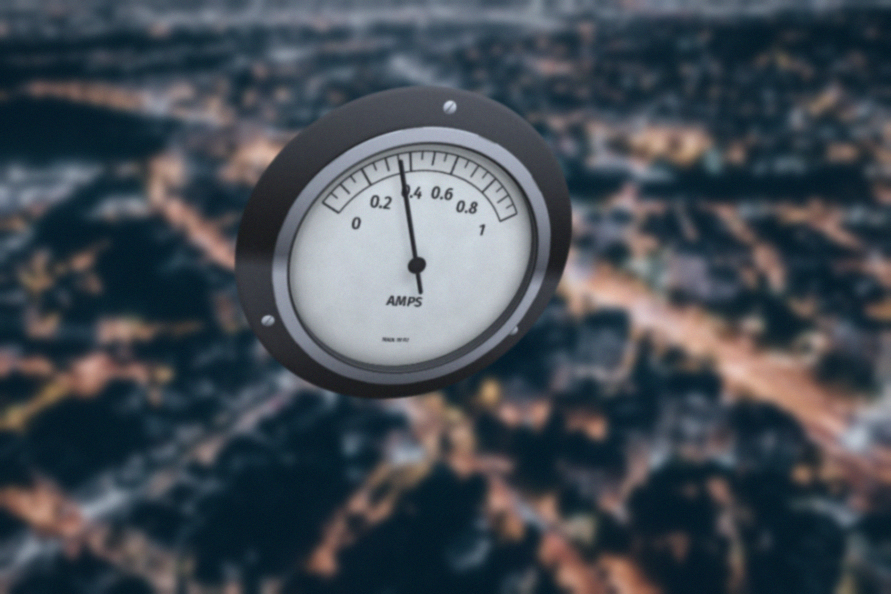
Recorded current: **0.35** A
